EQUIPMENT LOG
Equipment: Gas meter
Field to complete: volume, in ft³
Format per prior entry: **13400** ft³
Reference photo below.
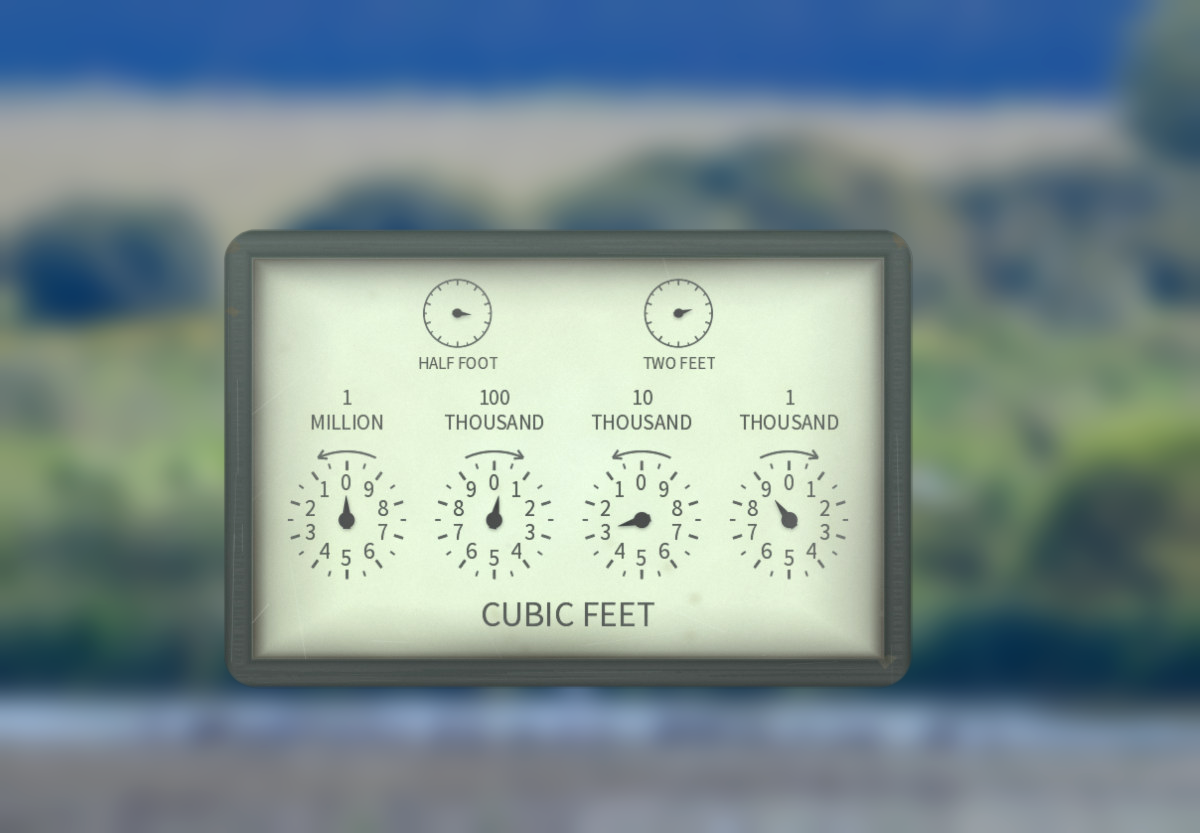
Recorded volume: **2900** ft³
